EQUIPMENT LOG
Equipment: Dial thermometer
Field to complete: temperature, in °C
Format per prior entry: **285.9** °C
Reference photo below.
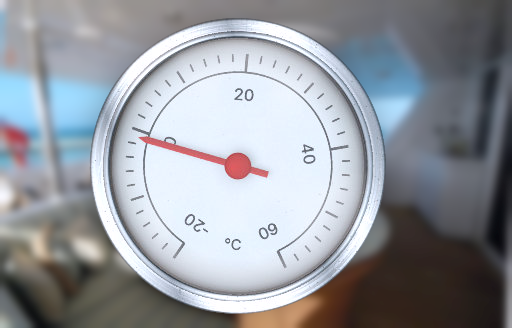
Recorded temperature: **-1** °C
